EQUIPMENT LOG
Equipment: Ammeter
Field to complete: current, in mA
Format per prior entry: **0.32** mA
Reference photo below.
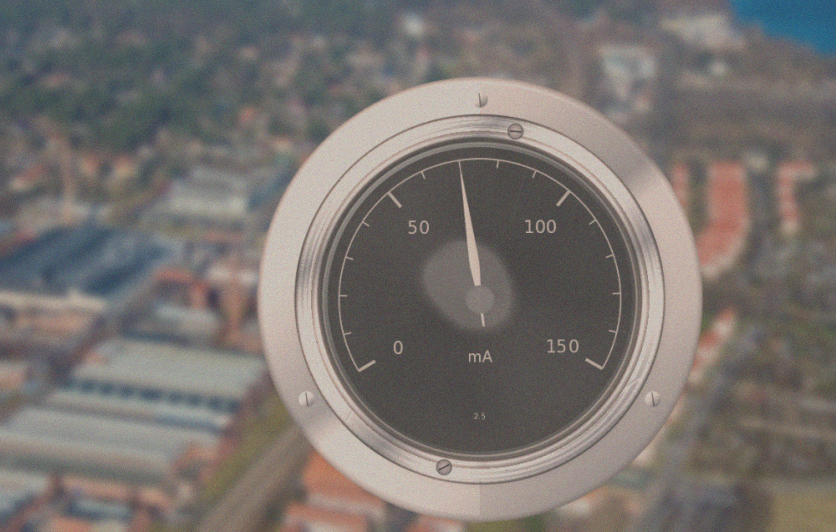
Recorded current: **70** mA
